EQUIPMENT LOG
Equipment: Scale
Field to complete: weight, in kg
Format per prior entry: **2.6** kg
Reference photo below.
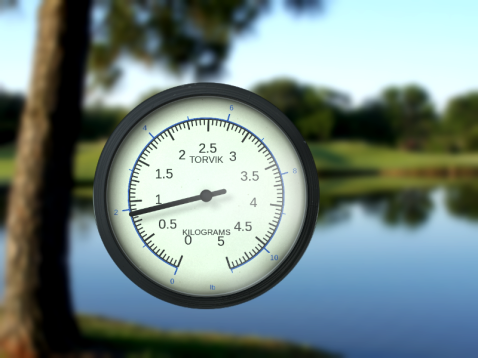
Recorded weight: **0.85** kg
